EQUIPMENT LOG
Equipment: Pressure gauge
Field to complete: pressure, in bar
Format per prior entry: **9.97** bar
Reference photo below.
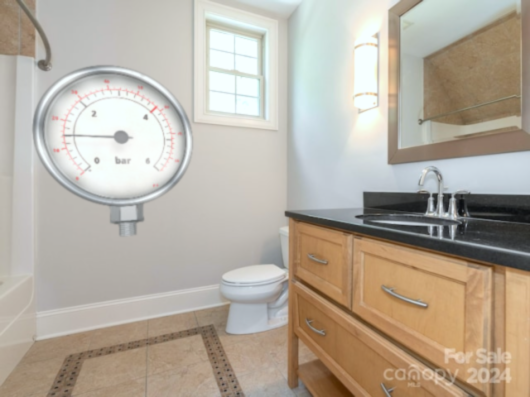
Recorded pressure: **1** bar
